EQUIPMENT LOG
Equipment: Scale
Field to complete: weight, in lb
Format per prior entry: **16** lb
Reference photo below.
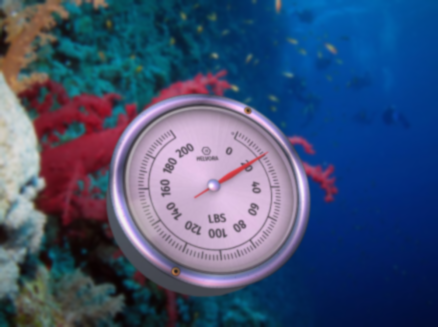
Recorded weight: **20** lb
